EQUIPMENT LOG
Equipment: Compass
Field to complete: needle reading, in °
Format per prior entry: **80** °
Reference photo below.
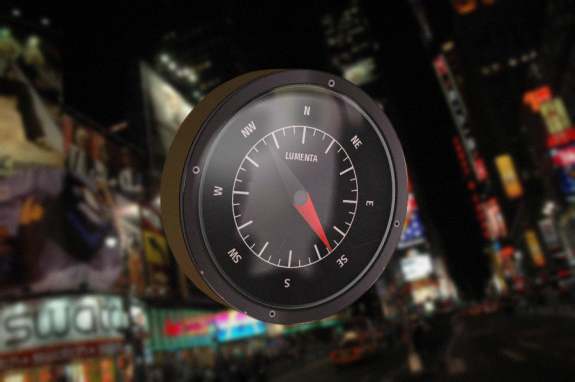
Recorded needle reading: **140** °
